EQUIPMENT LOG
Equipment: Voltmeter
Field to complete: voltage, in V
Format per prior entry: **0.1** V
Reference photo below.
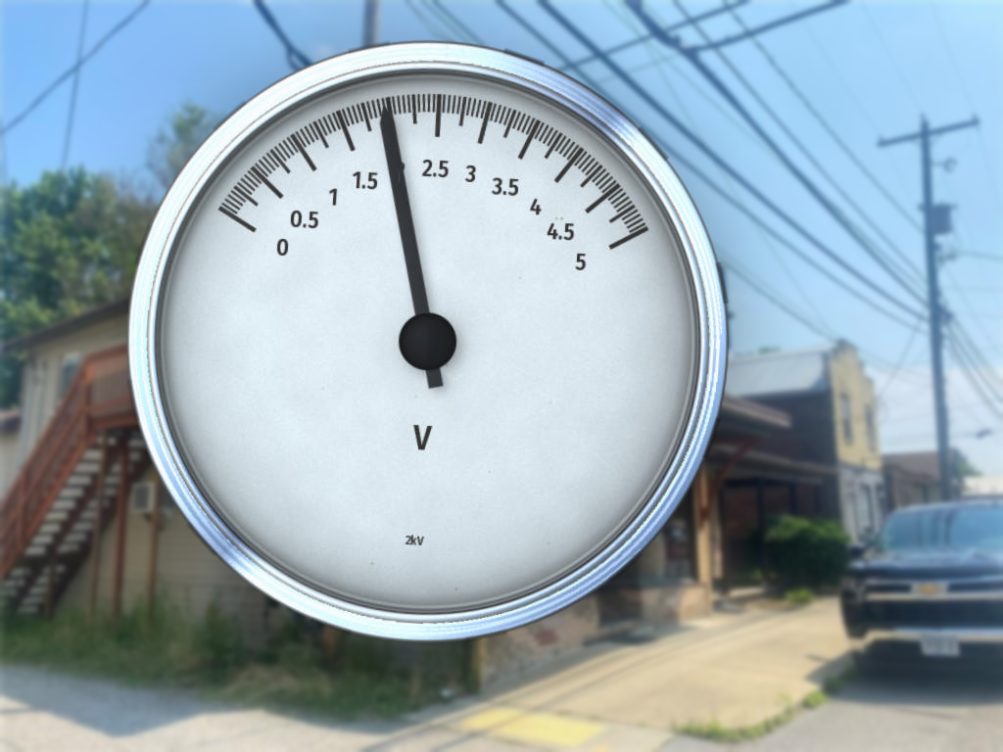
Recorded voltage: **1.95** V
